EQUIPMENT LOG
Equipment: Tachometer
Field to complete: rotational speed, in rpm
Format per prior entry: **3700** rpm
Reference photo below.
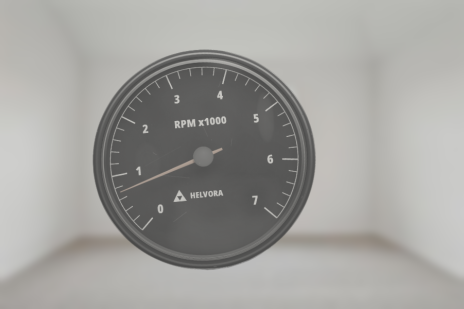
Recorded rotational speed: **700** rpm
